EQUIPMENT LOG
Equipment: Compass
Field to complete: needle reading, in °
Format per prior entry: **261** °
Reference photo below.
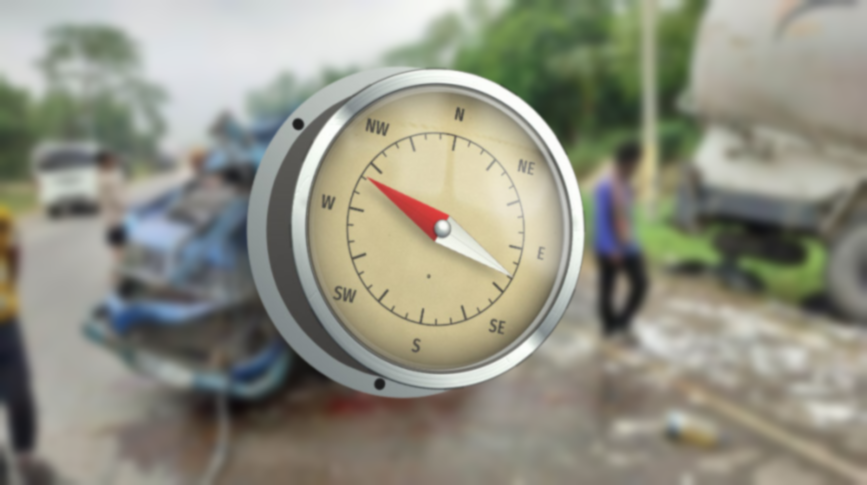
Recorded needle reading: **290** °
